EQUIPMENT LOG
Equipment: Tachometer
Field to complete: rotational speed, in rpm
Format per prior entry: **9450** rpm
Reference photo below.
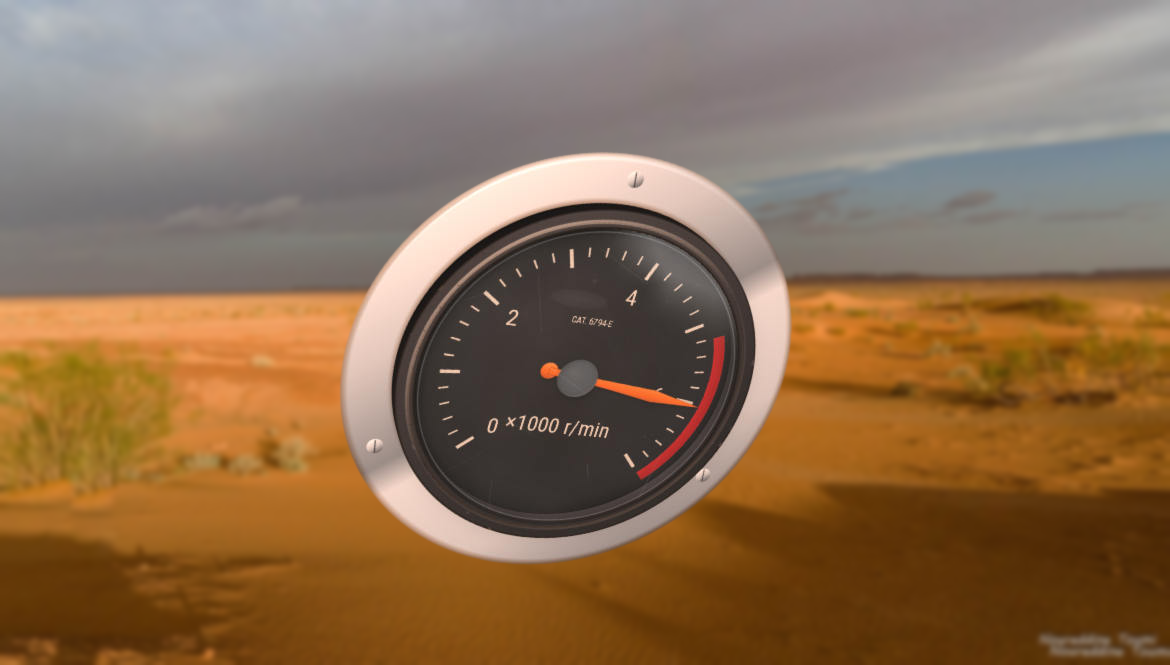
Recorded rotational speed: **6000** rpm
